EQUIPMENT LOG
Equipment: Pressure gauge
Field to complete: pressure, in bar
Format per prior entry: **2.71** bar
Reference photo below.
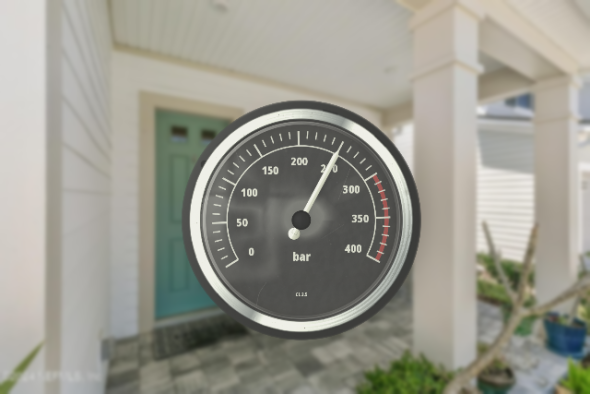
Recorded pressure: **250** bar
